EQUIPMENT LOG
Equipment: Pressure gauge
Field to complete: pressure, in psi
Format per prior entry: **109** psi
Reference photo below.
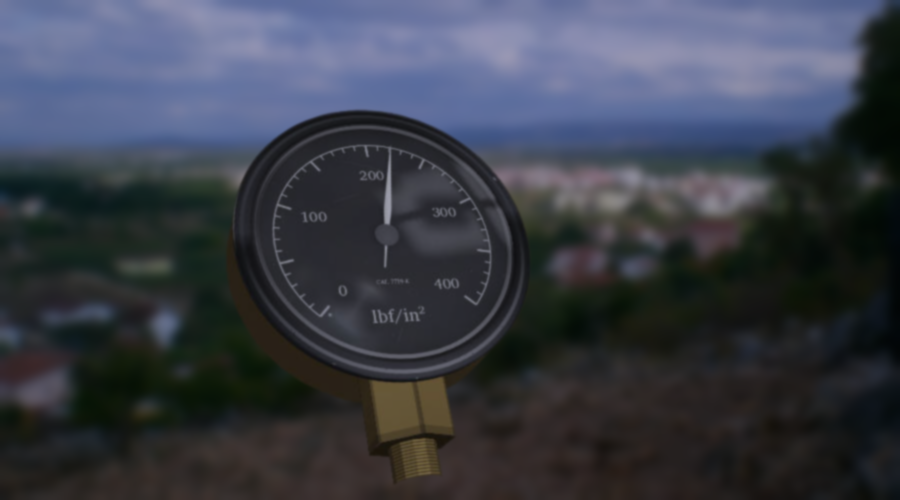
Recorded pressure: **220** psi
